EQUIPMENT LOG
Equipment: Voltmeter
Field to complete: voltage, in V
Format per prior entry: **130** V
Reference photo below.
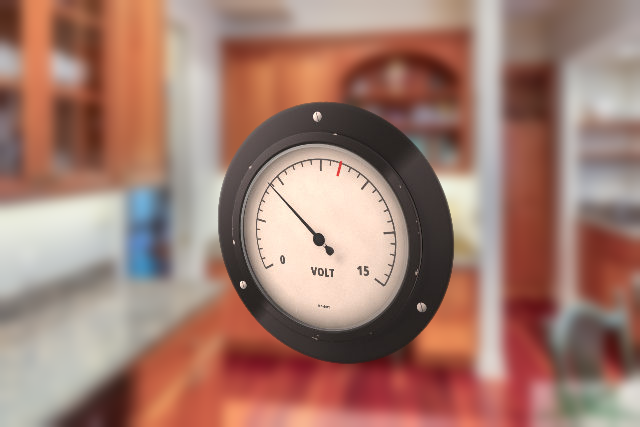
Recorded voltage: **4.5** V
